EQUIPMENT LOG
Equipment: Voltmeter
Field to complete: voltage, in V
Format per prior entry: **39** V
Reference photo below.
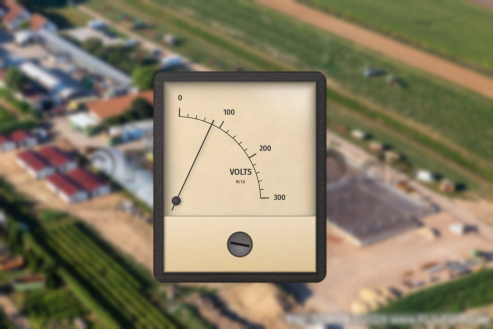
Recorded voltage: **80** V
